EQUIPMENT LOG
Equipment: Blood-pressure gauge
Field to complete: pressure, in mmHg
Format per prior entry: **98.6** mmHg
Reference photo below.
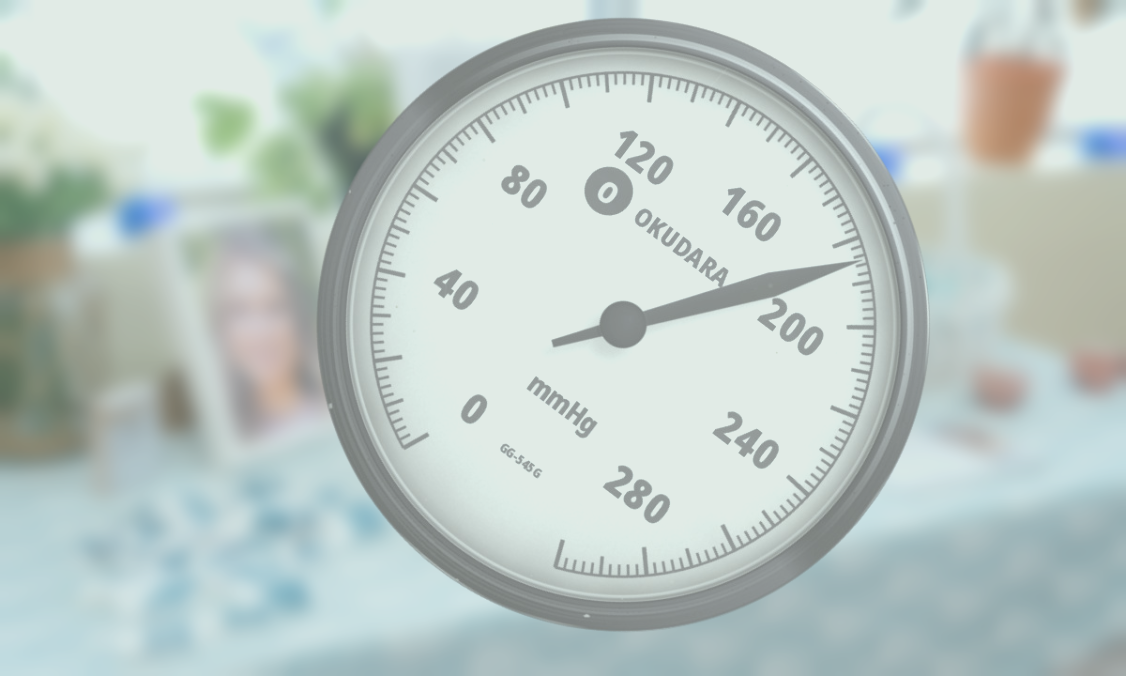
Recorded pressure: **185** mmHg
